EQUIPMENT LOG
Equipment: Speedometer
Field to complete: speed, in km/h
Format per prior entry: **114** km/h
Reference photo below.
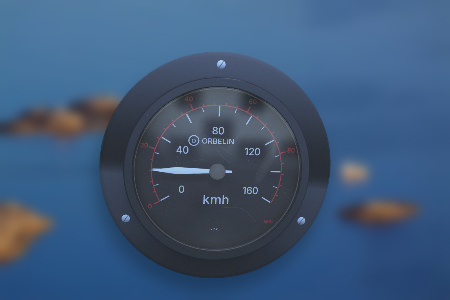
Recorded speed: **20** km/h
